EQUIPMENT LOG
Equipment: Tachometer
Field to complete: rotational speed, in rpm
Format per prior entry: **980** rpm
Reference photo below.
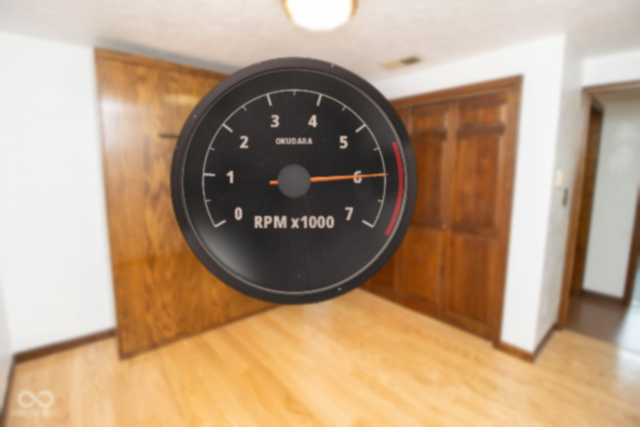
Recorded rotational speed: **6000** rpm
